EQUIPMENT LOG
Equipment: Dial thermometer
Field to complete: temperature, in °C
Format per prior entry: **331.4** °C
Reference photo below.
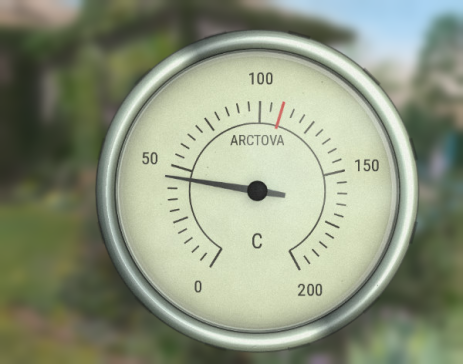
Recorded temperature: **45** °C
